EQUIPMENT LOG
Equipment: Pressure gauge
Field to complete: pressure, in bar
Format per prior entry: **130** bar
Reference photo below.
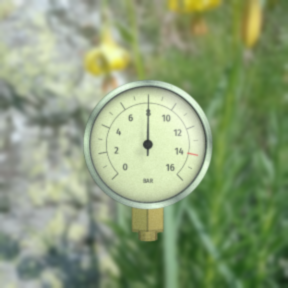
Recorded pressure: **8** bar
